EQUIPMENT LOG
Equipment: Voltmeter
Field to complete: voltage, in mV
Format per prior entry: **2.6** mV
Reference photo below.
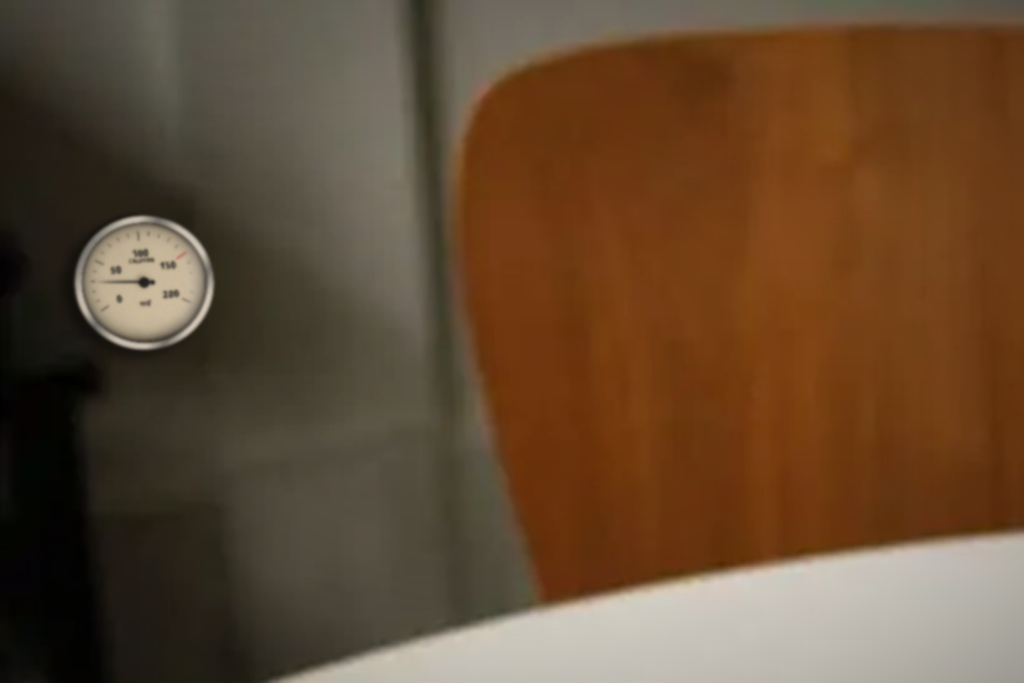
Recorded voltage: **30** mV
